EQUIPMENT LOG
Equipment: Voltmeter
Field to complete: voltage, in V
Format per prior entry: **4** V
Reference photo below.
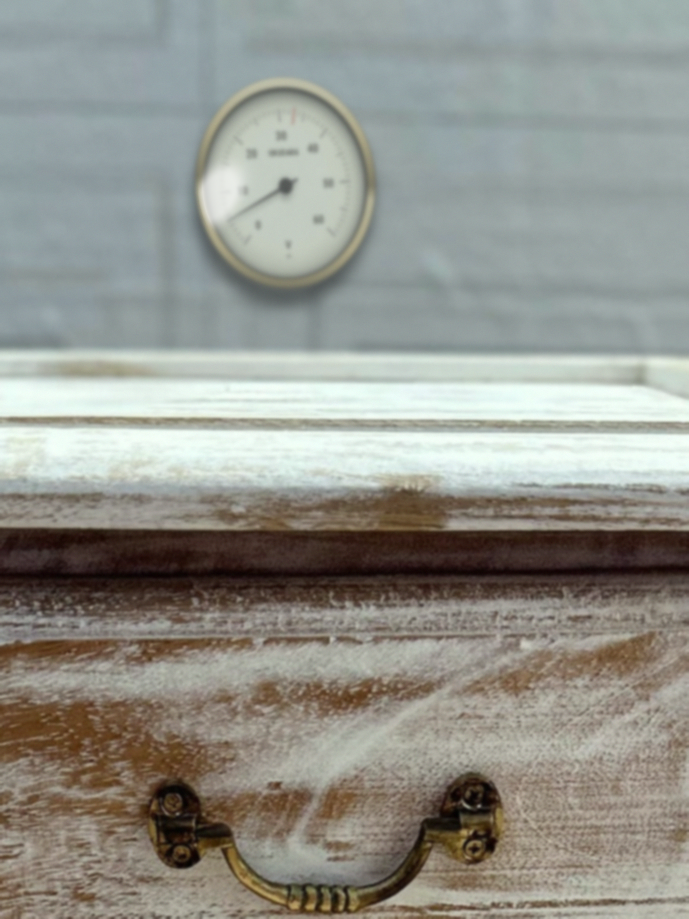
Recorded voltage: **5** V
